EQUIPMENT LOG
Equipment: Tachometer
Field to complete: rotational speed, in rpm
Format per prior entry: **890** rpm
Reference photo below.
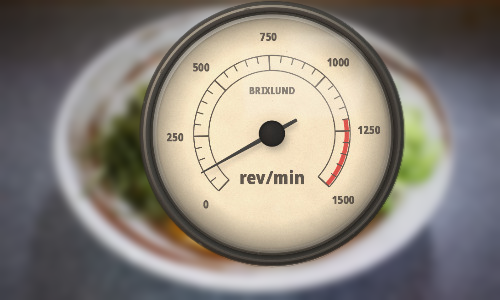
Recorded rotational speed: **100** rpm
